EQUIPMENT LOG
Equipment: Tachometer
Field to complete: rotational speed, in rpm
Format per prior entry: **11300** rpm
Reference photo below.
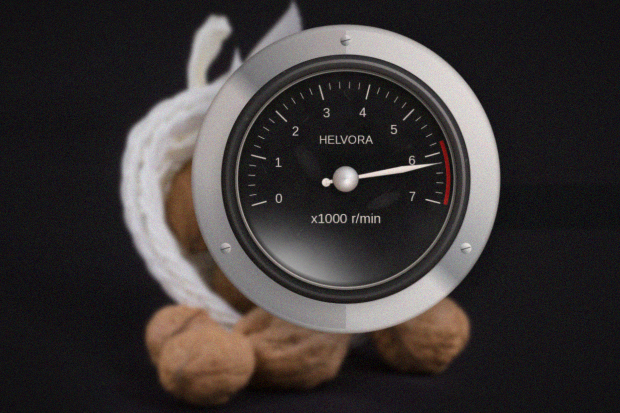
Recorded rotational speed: **6200** rpm
